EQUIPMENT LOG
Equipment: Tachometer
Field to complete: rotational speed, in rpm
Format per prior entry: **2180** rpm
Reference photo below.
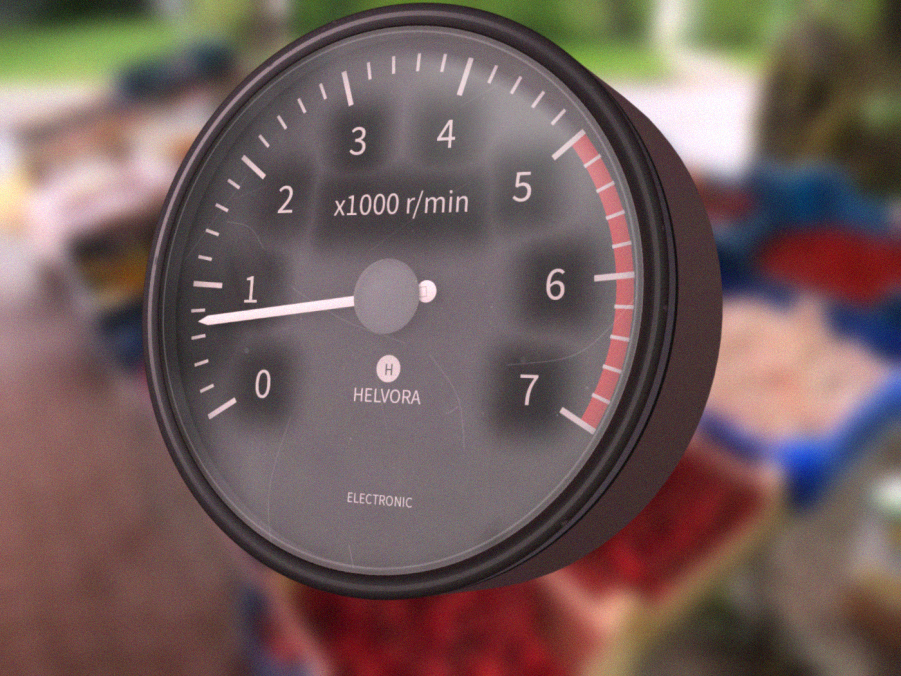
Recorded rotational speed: **700** rpm
